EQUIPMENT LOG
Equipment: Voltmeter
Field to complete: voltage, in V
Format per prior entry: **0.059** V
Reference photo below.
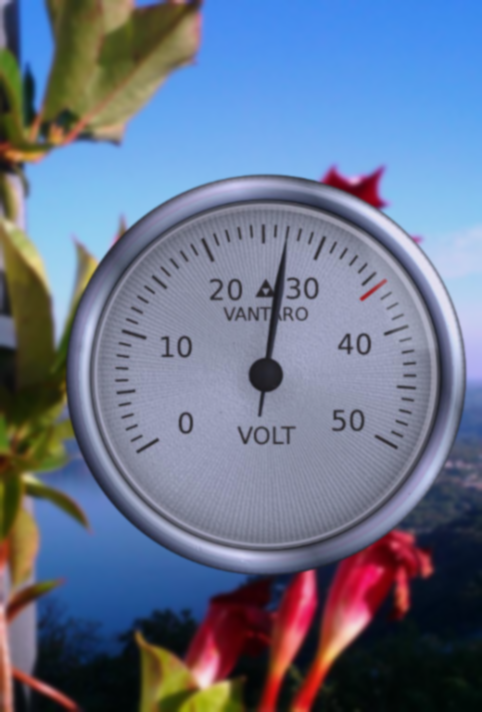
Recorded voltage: **27** V
